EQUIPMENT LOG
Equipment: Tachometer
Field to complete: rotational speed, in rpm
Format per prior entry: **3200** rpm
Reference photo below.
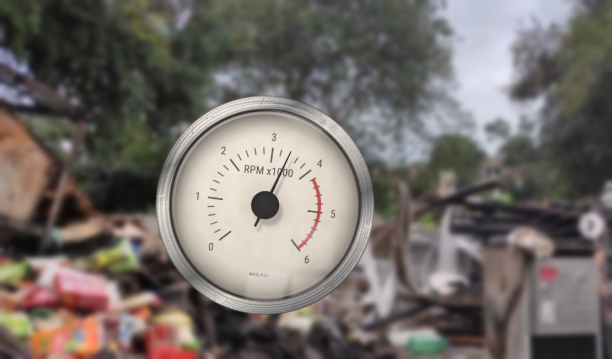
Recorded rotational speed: **3400** rpm
